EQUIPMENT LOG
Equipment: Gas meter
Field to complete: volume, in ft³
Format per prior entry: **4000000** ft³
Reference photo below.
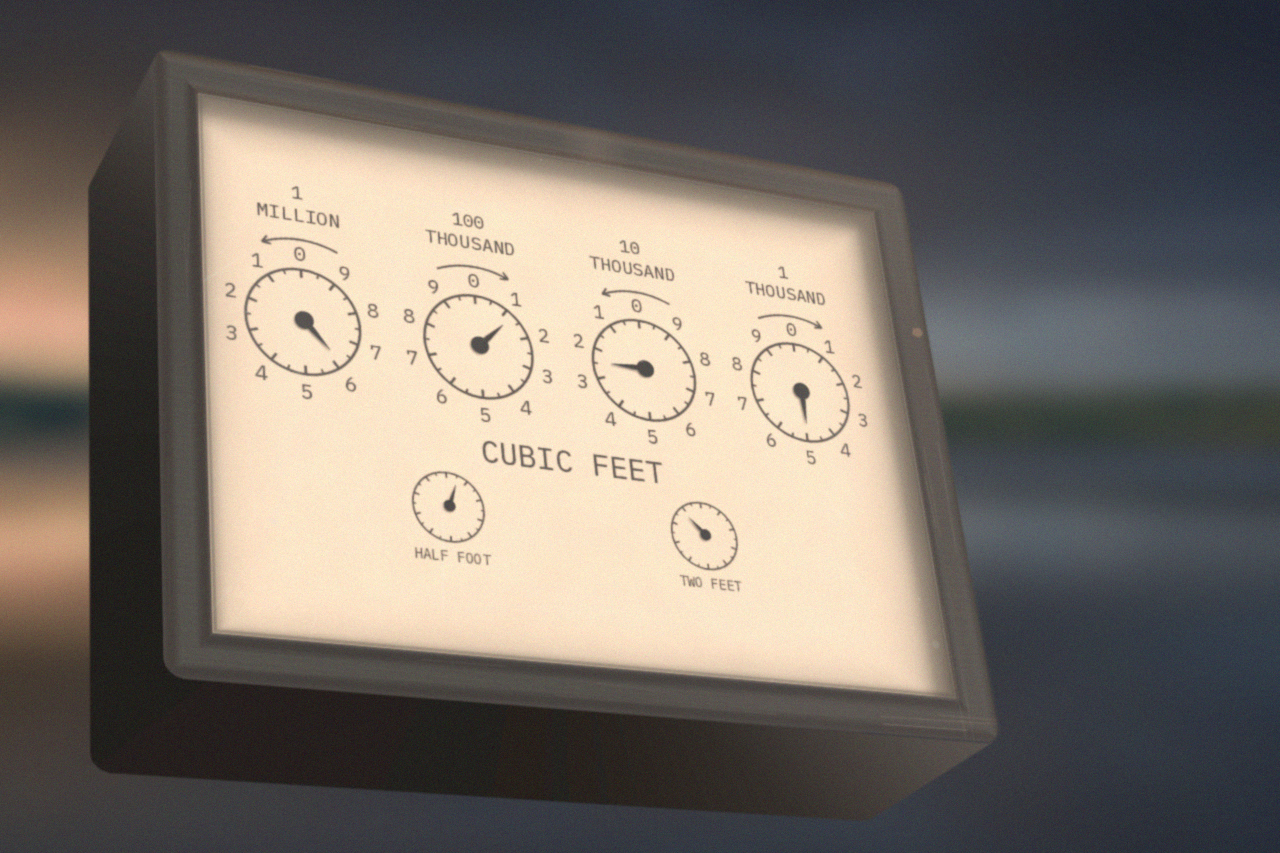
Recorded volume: **612500** ft³
